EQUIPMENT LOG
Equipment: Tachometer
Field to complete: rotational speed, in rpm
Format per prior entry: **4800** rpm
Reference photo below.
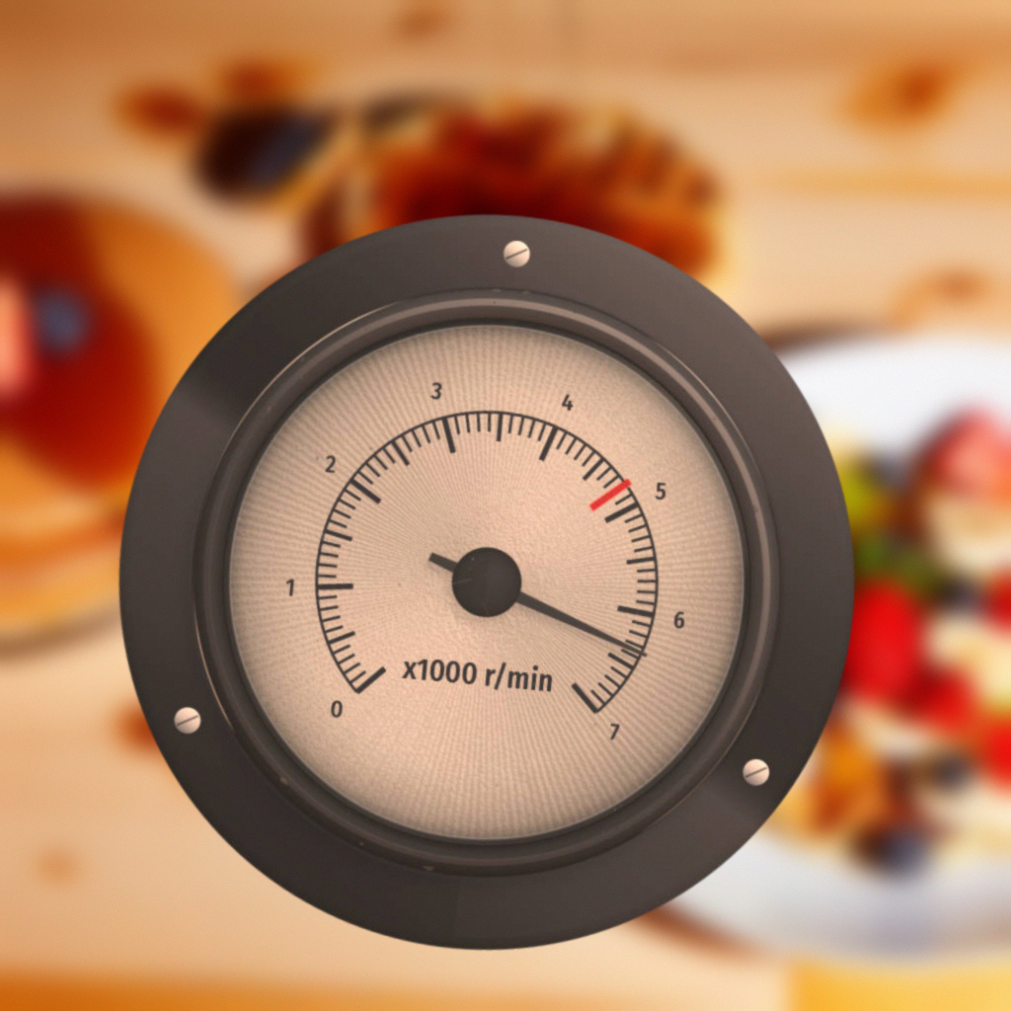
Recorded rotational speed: **6350** rpm
